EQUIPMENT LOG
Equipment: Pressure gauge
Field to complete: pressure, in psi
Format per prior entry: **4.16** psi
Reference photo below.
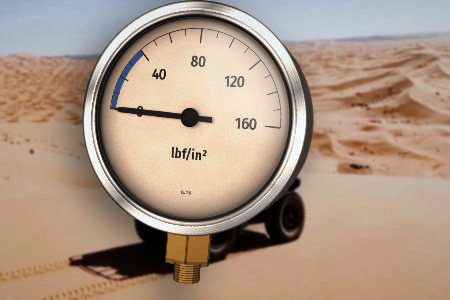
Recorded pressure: **0** psi
